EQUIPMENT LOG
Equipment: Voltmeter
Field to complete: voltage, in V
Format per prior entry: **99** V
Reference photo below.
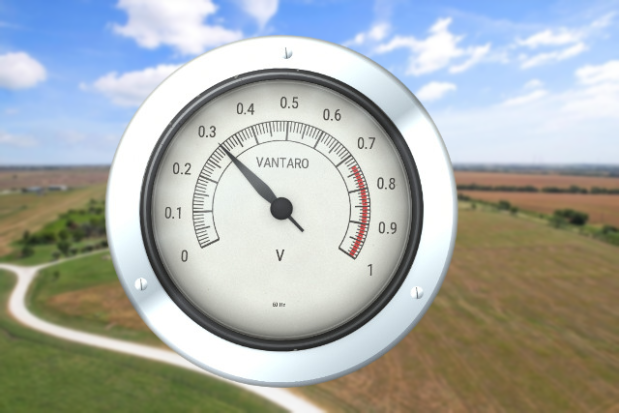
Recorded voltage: **0.3** V
